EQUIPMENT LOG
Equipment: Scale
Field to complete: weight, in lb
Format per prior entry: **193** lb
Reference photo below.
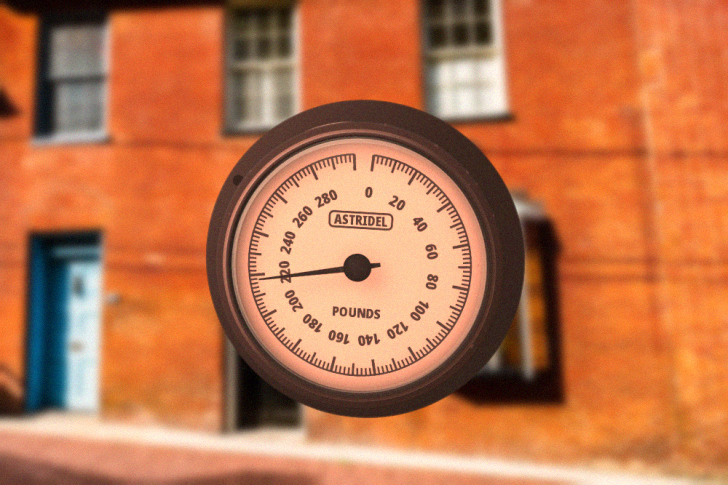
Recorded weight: **218** lb
